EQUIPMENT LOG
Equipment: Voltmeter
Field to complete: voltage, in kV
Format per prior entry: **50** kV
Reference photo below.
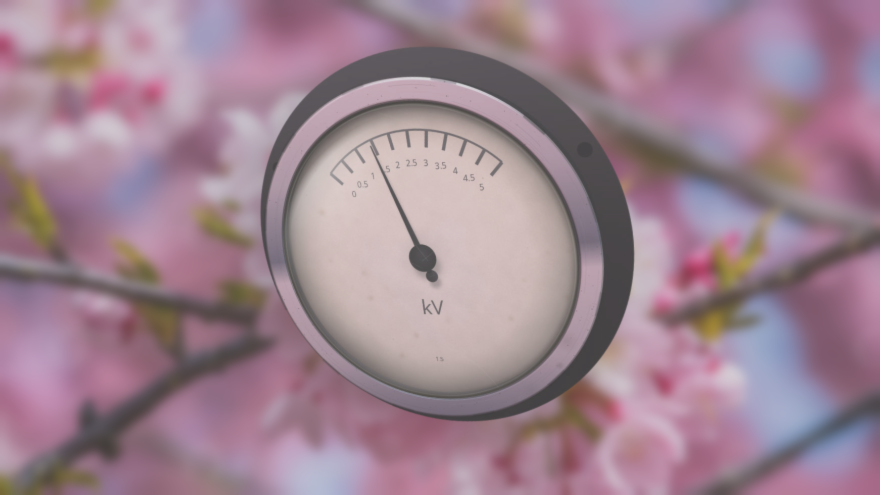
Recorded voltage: **1.5** kV
